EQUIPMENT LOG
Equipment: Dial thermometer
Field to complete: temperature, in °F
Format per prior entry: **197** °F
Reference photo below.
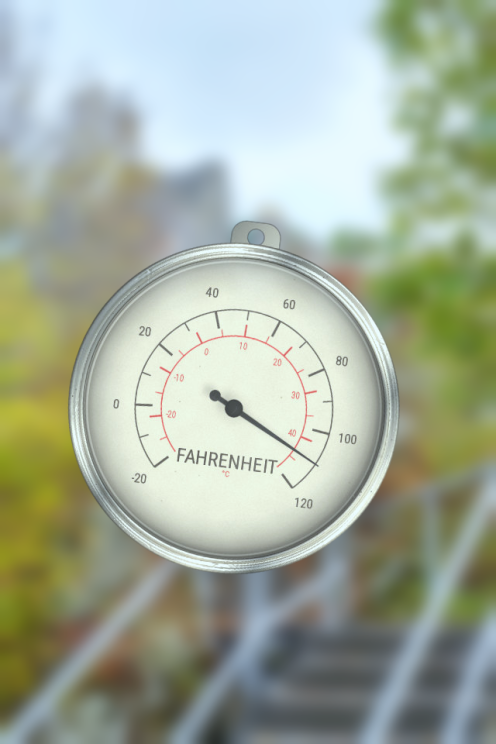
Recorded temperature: **110** °F
